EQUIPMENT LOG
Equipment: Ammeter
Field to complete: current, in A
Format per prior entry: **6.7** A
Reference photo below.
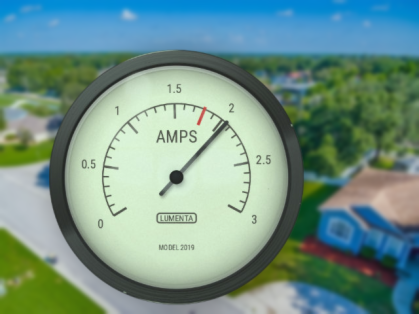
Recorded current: **2.05** A
